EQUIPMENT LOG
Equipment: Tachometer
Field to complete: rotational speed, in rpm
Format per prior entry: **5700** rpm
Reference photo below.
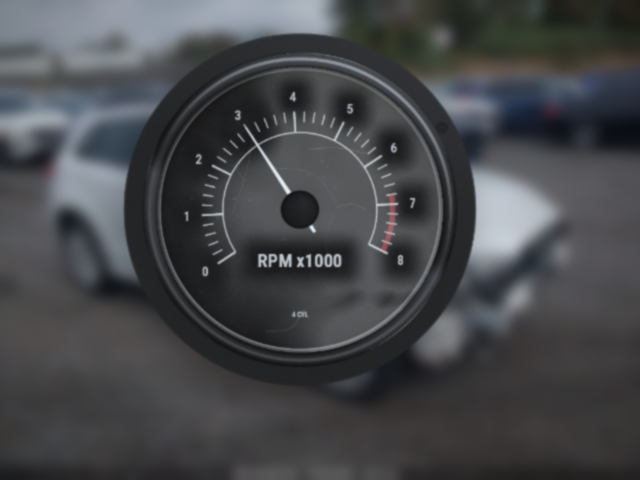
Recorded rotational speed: **3000** rpm
